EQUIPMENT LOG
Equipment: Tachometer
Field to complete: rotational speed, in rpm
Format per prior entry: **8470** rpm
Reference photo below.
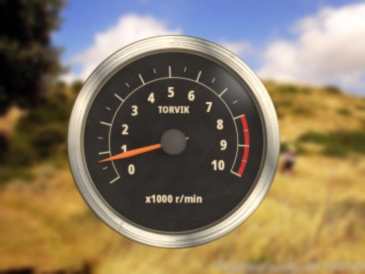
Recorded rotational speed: **750** rpm
